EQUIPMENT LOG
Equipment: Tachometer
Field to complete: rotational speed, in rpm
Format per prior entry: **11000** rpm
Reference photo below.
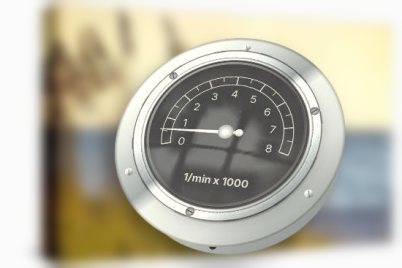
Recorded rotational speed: **500** rpm
